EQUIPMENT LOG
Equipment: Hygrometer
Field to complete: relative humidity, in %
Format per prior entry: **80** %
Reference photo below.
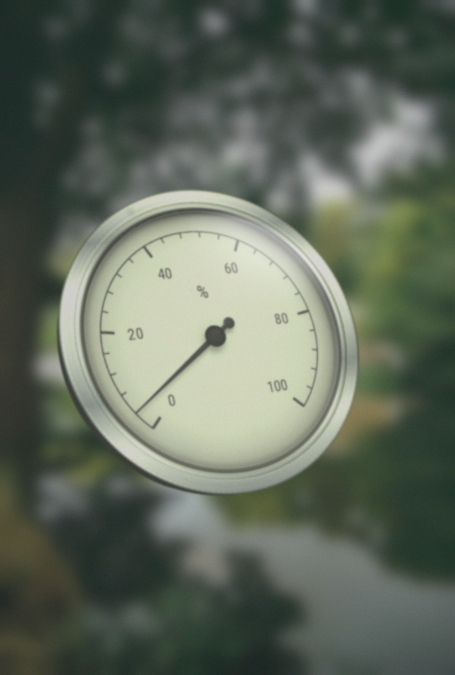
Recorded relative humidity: **4** %
